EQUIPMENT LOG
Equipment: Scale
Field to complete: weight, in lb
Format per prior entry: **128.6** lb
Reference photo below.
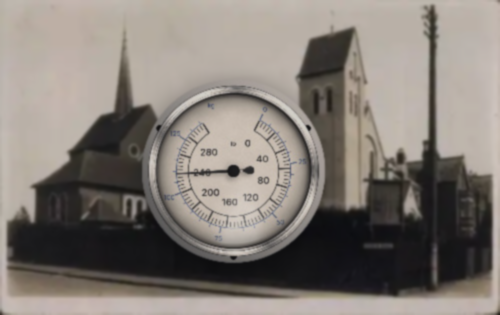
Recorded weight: **240** lb
